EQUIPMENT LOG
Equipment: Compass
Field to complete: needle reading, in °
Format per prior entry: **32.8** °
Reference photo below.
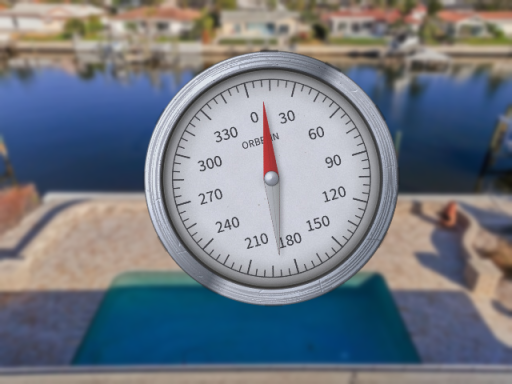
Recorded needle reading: **10** °
